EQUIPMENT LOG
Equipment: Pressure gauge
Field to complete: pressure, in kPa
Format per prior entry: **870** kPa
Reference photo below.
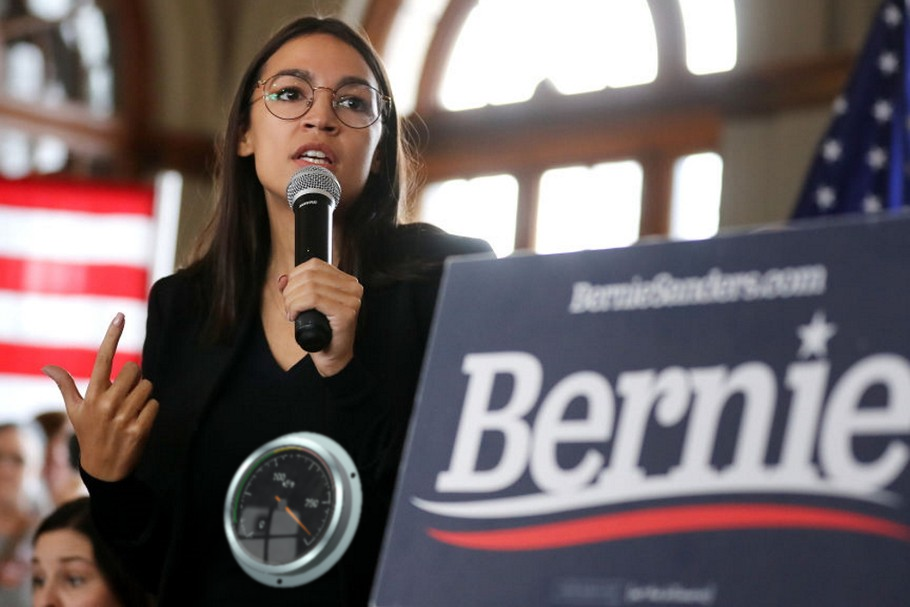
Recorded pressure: **240** kPa
